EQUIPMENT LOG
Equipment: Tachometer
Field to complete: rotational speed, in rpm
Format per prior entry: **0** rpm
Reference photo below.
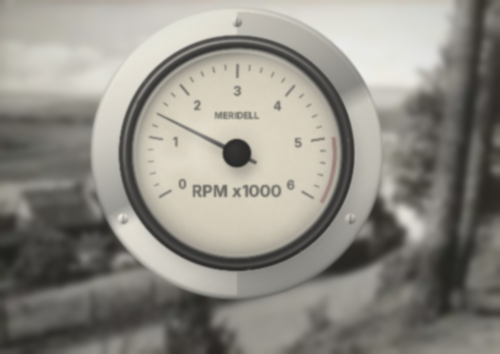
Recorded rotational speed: **1400** rpm
